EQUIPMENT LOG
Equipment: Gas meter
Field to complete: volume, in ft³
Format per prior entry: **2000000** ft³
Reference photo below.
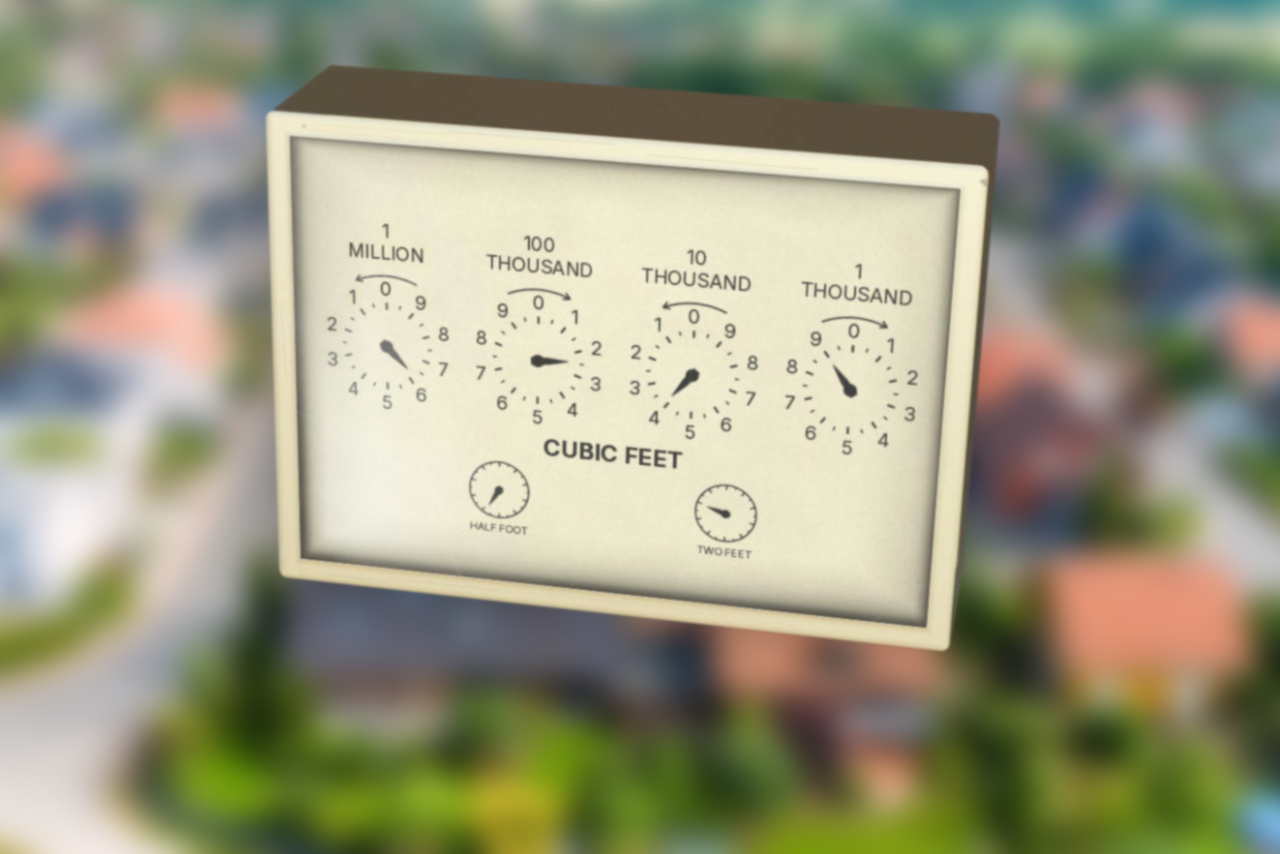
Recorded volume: **623900** ft³
